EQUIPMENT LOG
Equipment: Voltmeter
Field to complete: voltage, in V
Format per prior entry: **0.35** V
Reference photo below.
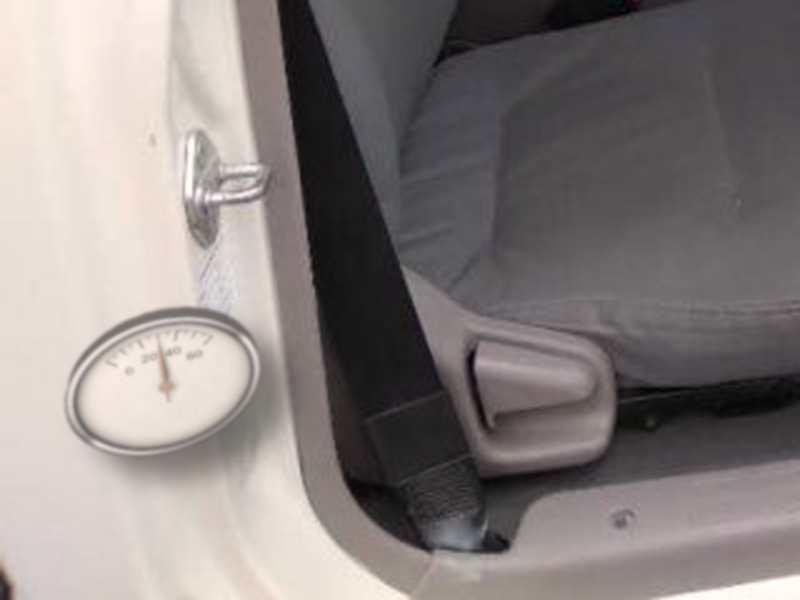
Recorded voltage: **30** V
